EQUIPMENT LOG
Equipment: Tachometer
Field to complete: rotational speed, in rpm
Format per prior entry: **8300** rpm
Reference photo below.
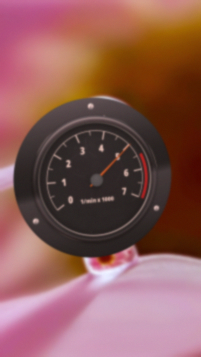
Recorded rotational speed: **5000** rpm
